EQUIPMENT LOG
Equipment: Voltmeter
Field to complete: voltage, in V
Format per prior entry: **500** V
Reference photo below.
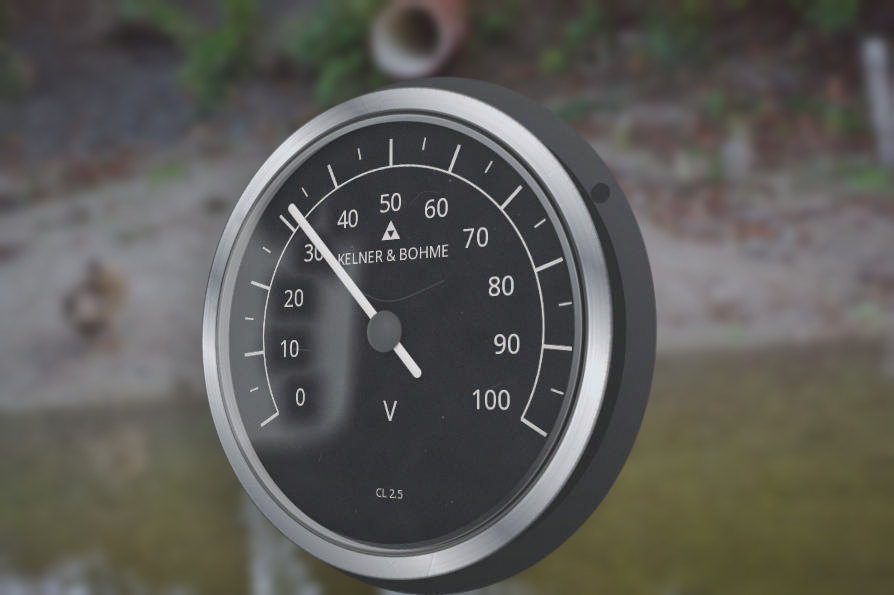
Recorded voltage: **32.5** V
